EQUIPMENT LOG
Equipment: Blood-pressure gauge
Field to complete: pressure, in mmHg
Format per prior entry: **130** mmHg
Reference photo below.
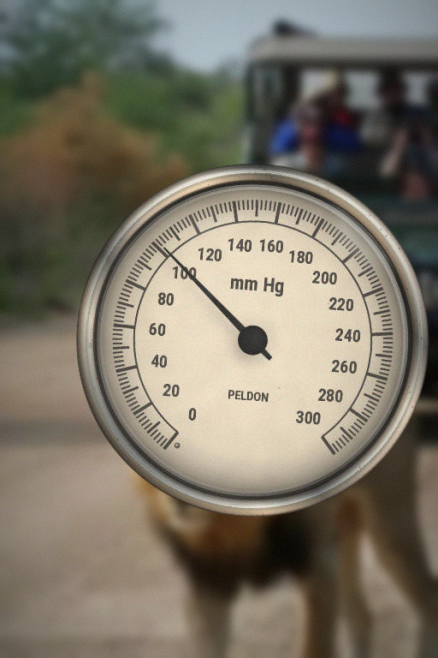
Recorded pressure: **102** mmHg
